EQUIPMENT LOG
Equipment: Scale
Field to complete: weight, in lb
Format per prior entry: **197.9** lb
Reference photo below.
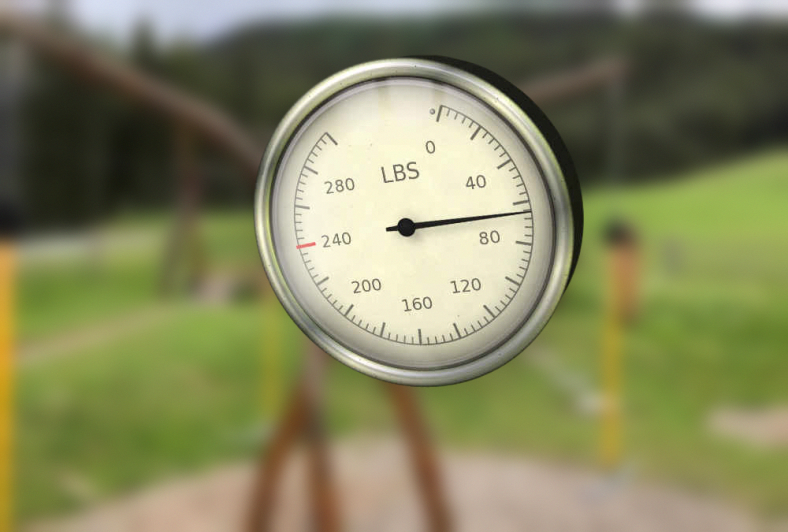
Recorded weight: **64** lb
